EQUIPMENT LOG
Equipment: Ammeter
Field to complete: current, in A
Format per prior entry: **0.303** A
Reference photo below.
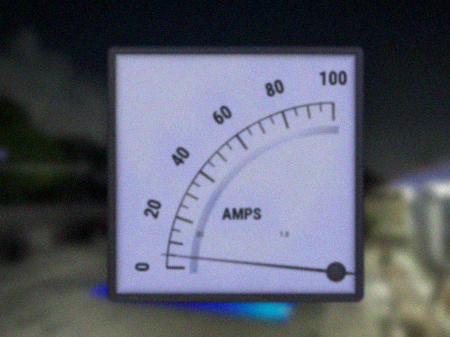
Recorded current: **5** A
